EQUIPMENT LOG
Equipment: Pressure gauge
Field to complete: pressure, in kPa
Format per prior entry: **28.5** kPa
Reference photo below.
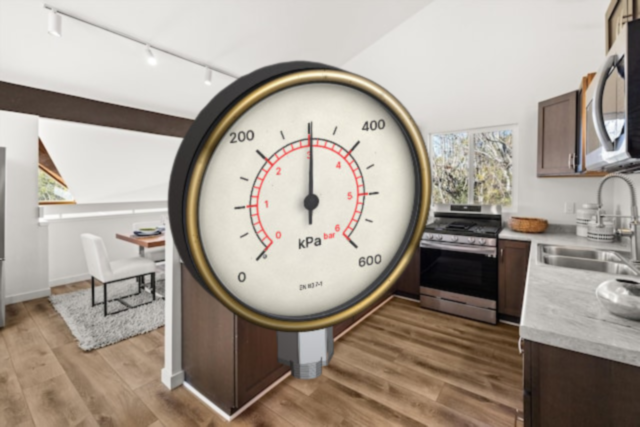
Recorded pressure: **300** kPa
